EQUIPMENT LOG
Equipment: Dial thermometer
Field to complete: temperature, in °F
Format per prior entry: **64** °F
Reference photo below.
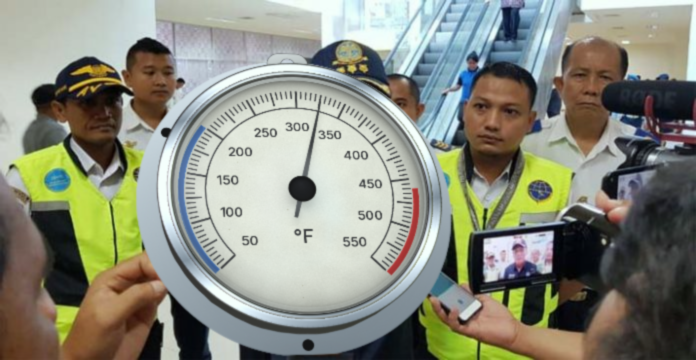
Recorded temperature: **325** °F
